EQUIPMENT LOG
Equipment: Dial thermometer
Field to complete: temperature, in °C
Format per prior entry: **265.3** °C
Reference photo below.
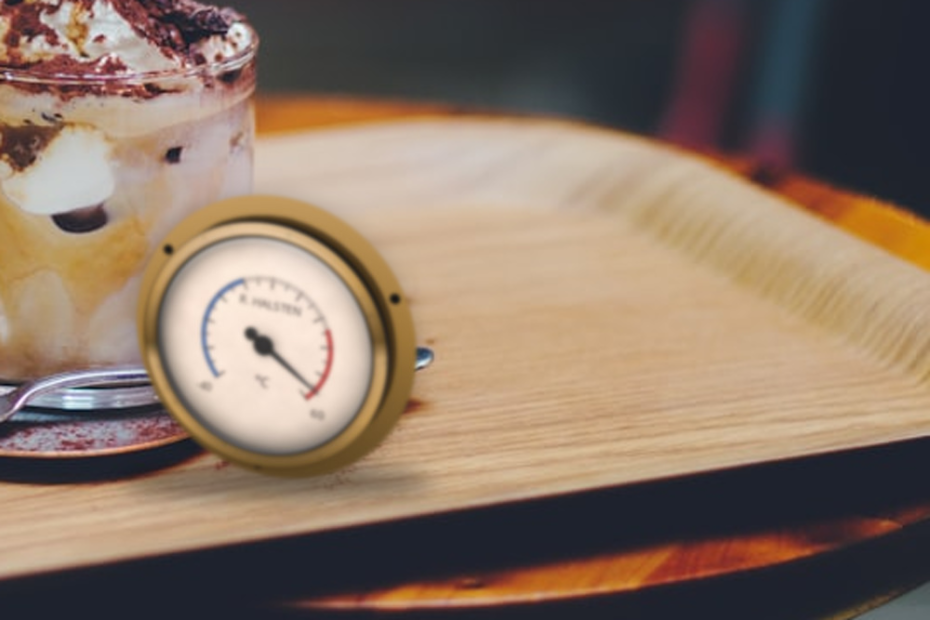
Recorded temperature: **55** °C
